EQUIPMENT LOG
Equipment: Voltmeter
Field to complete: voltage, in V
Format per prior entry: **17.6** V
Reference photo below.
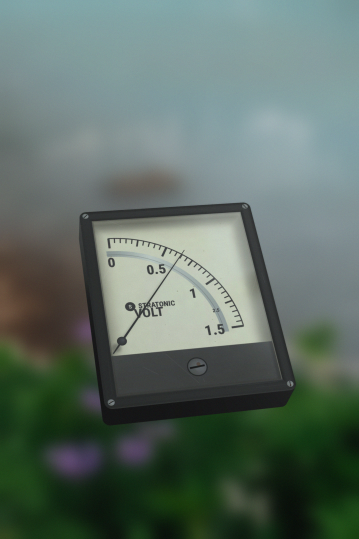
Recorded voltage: **0.65** V
